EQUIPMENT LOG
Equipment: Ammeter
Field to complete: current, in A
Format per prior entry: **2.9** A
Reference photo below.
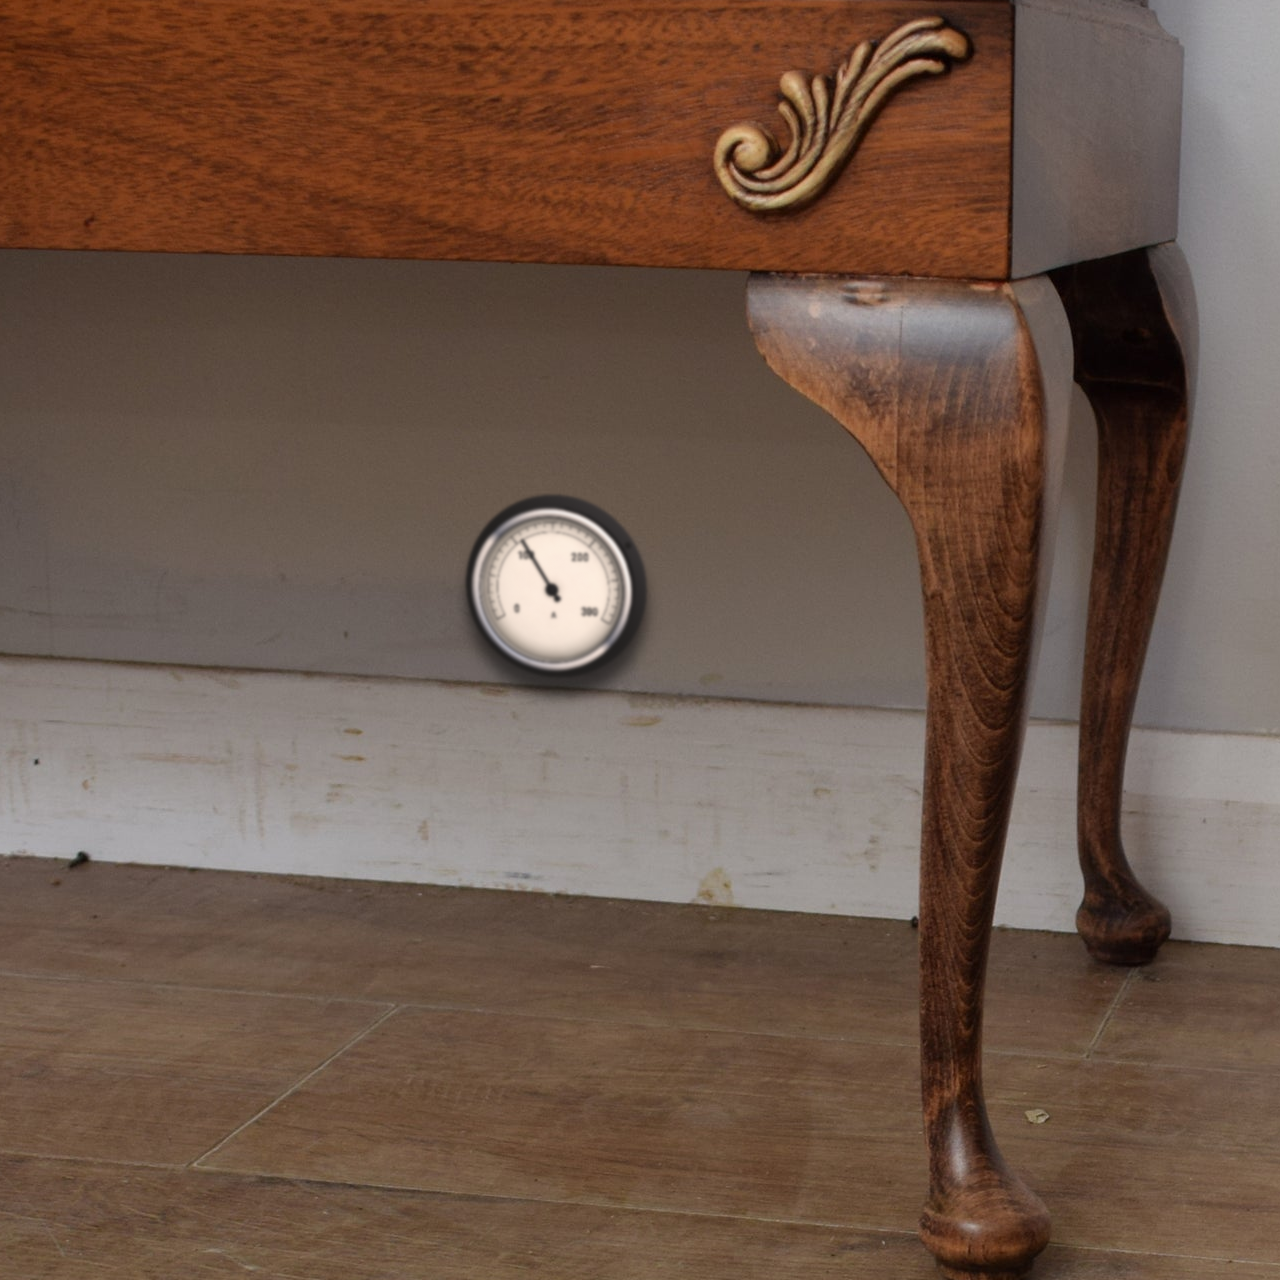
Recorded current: **110** A
